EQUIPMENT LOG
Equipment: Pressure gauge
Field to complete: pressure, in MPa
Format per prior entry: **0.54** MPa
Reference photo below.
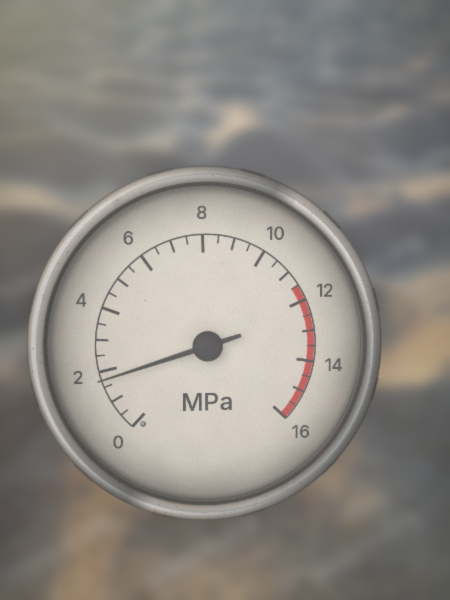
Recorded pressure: **1.75** MPa
